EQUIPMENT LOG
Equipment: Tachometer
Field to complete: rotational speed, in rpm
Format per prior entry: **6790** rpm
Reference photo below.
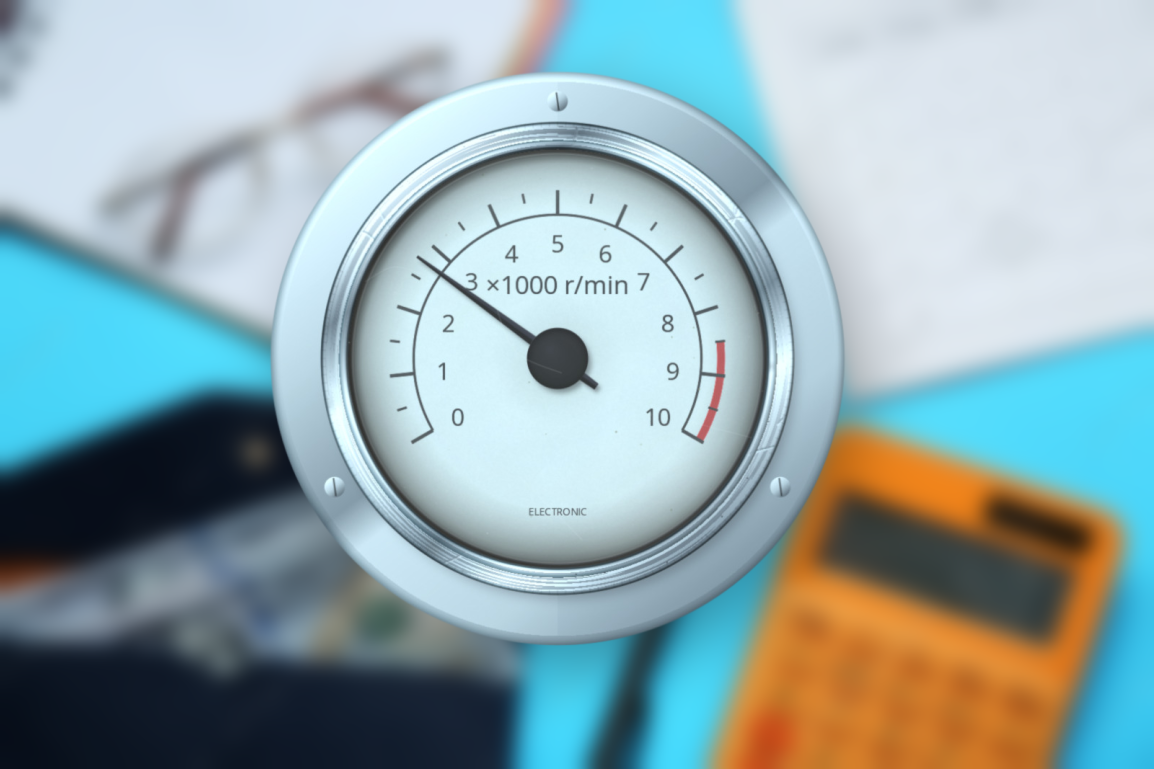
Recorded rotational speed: **2750** rpm
